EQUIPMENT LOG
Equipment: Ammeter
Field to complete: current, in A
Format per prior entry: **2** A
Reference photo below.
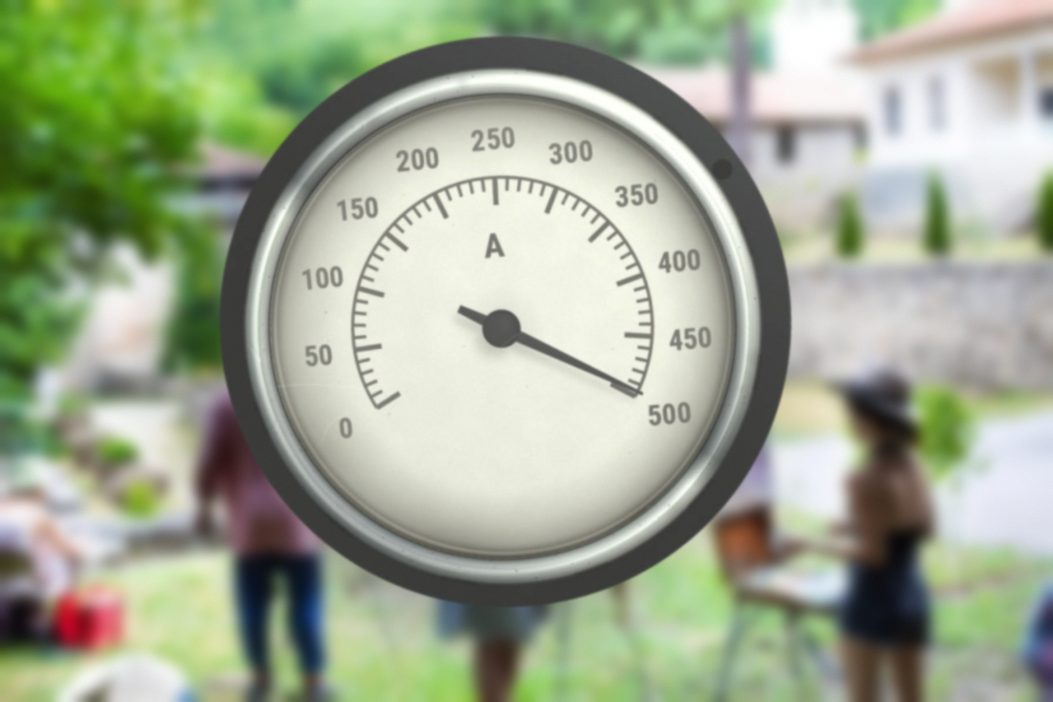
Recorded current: **495** A
